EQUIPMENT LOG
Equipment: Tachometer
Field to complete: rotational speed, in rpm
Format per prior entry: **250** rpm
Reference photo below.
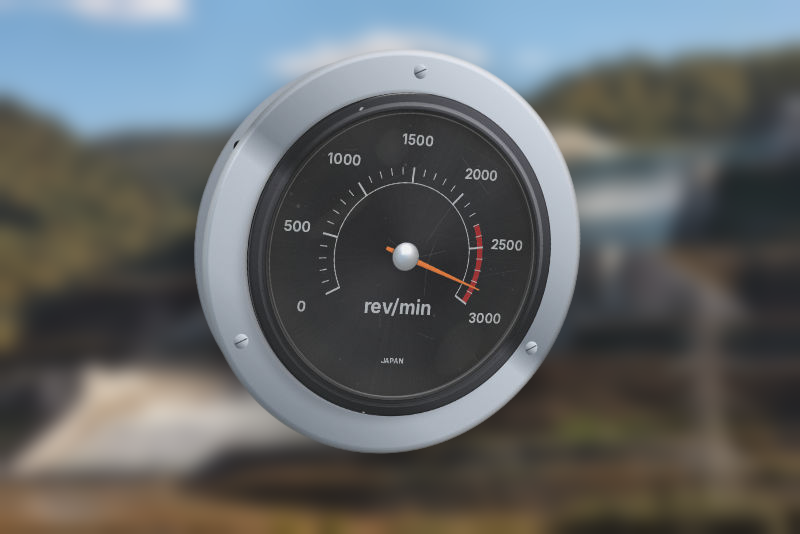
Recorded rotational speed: **2850** rpm
